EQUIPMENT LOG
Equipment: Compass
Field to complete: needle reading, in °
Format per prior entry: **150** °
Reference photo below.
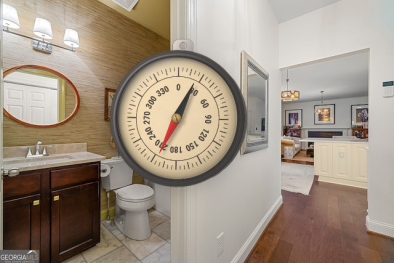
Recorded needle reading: **205** °
